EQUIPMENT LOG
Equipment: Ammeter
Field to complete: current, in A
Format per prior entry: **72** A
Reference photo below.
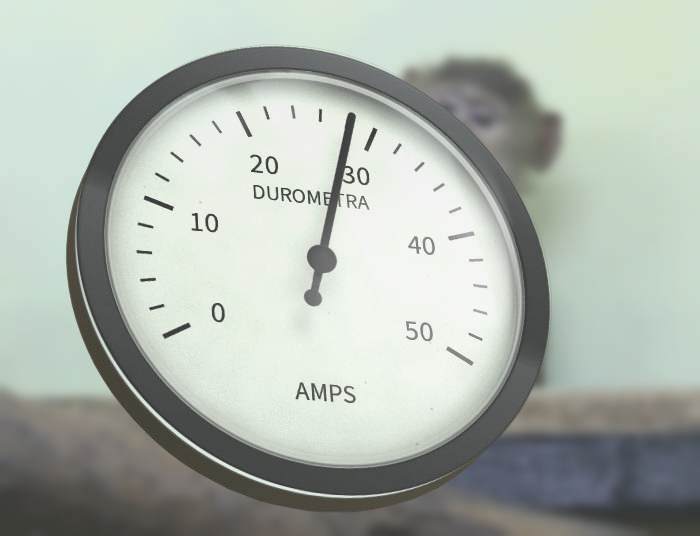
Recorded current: **28** A
